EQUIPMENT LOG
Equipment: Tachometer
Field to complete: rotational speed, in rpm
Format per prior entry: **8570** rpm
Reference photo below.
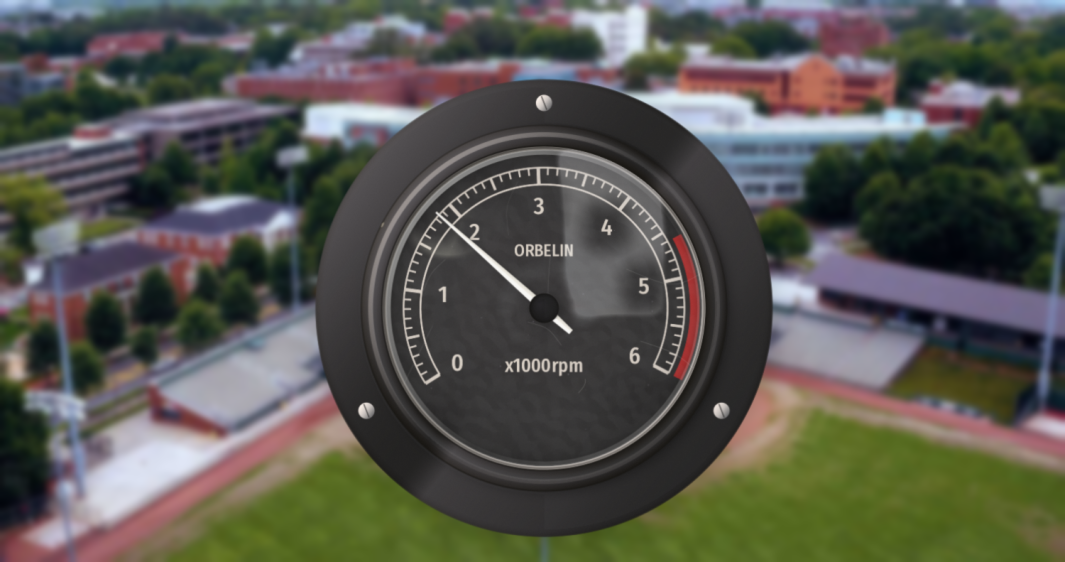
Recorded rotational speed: **1850** rpm
